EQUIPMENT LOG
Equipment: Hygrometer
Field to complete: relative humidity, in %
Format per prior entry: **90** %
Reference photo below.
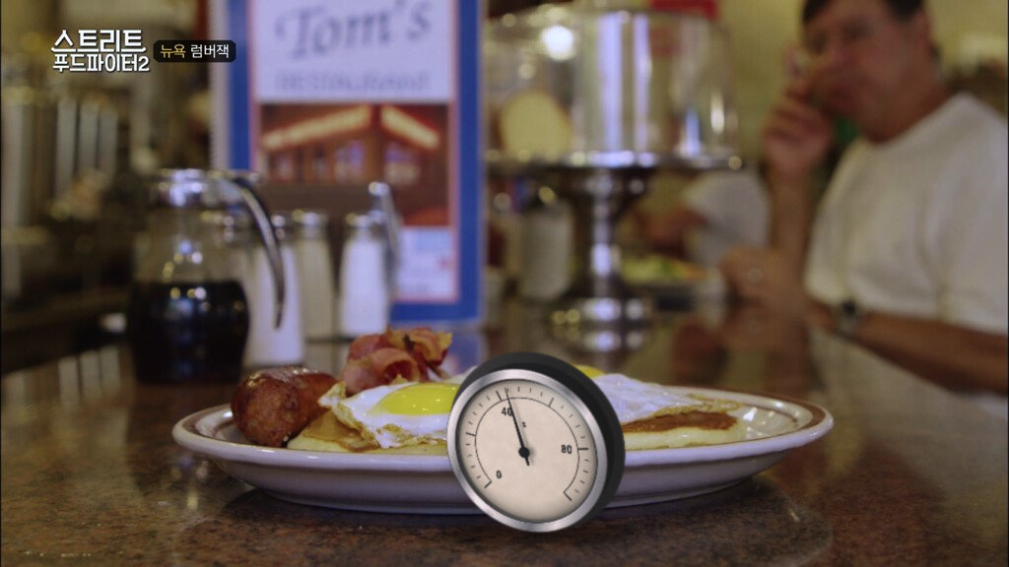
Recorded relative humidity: **44** %
